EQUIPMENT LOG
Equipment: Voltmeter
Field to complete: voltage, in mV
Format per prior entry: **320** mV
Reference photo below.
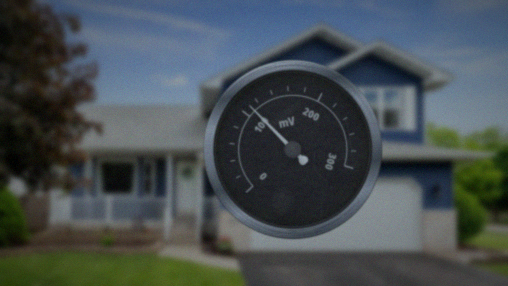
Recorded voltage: **110** mV
